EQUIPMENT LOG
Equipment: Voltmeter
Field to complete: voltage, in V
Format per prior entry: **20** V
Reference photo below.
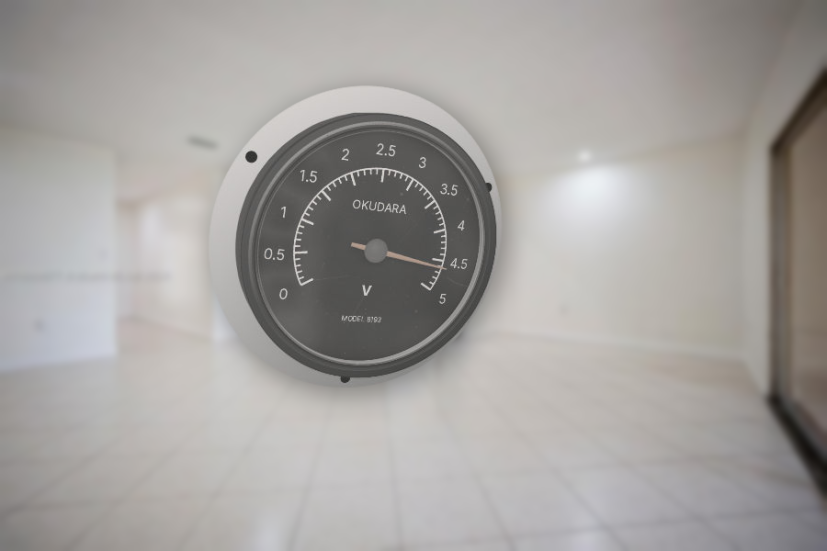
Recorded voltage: **4.6** V
